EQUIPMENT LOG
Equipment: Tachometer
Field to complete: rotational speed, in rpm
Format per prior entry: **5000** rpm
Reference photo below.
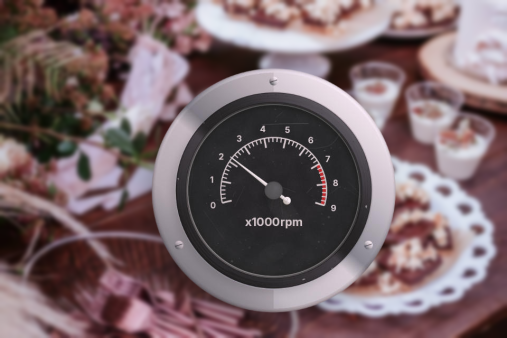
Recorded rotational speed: **2200** rpm
